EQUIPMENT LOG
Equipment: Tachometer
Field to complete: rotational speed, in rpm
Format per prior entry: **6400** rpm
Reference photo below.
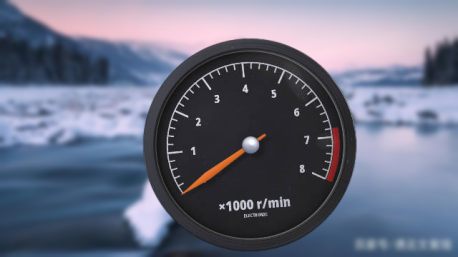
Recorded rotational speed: **0** rpm
